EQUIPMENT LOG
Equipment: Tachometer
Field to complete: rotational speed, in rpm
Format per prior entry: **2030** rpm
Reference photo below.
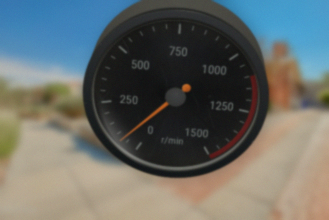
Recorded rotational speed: **75** rpm
